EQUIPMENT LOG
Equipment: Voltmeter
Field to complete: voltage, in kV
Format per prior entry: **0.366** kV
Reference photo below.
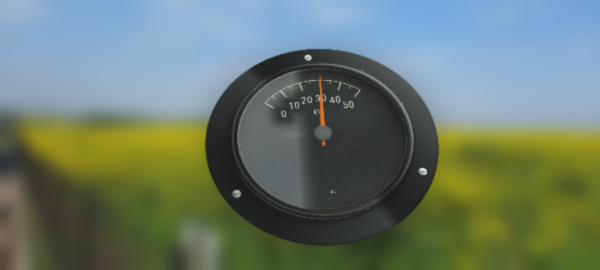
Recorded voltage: **30** kV
